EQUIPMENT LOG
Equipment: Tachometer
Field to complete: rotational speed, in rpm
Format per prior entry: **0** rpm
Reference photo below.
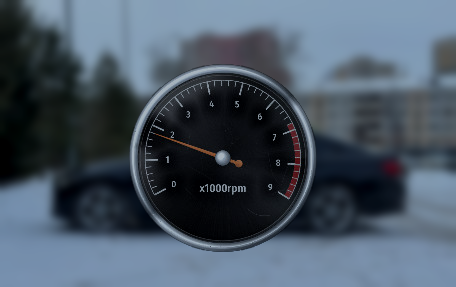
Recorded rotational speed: **1800** rpm
